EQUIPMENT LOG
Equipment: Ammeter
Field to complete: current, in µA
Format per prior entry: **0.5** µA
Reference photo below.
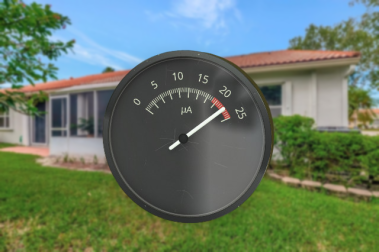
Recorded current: **22.5** µA
